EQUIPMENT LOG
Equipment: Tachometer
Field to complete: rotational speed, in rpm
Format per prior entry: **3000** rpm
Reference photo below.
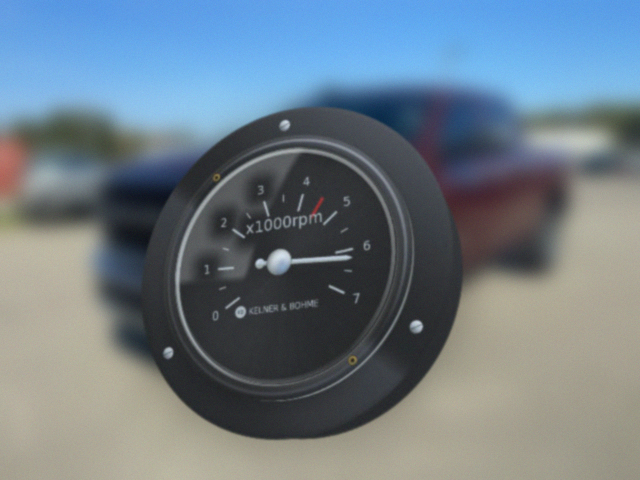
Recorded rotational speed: **6250** rpm
